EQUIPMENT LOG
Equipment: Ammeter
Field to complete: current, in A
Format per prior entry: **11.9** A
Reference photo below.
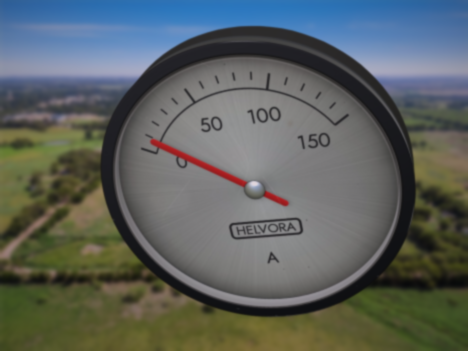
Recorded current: **10** A
